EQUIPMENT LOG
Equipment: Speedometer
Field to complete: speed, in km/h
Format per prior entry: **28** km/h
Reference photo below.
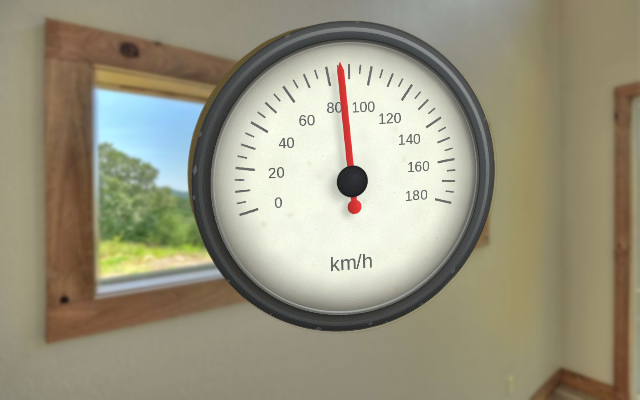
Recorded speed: **85** km/h
